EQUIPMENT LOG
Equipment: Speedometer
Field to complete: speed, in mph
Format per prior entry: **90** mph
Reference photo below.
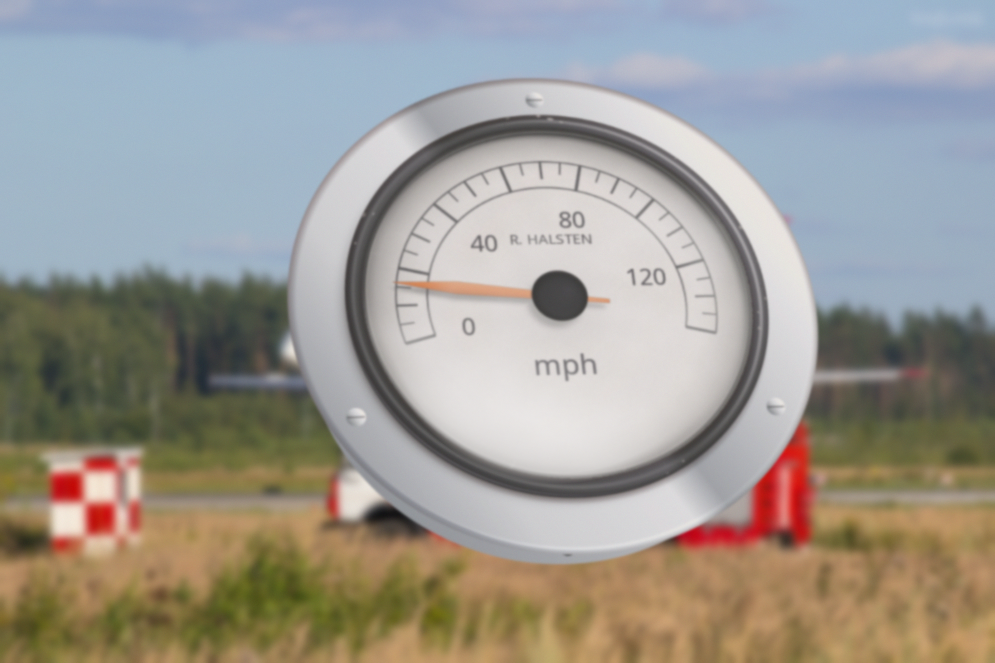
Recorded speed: **15** mph
